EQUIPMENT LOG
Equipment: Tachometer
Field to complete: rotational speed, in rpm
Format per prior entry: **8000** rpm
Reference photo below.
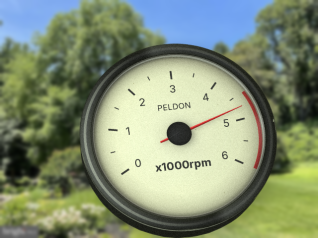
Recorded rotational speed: **4750** rpm
